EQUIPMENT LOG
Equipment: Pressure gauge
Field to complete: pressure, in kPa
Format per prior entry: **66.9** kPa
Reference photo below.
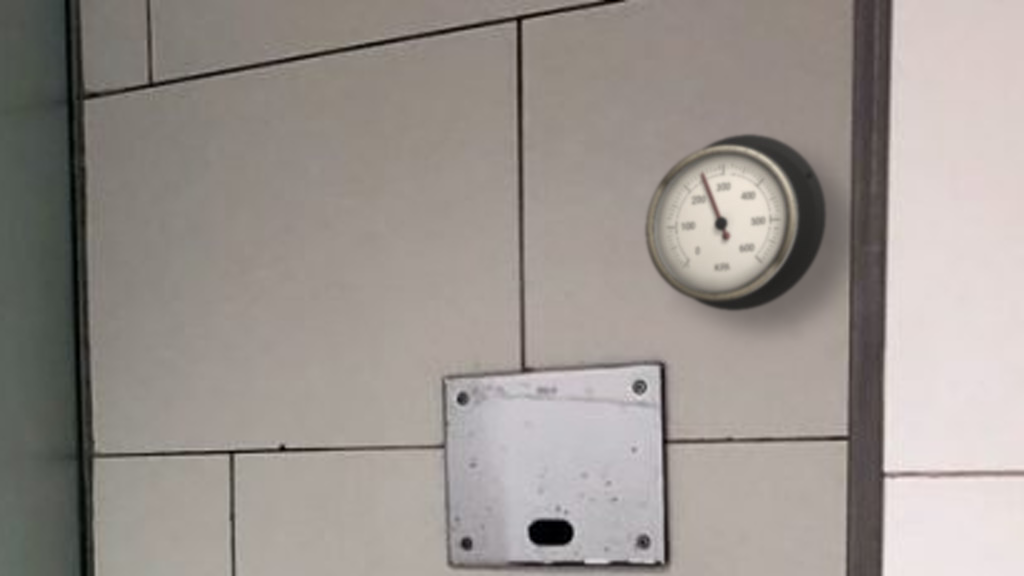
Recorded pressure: **250** kPa
